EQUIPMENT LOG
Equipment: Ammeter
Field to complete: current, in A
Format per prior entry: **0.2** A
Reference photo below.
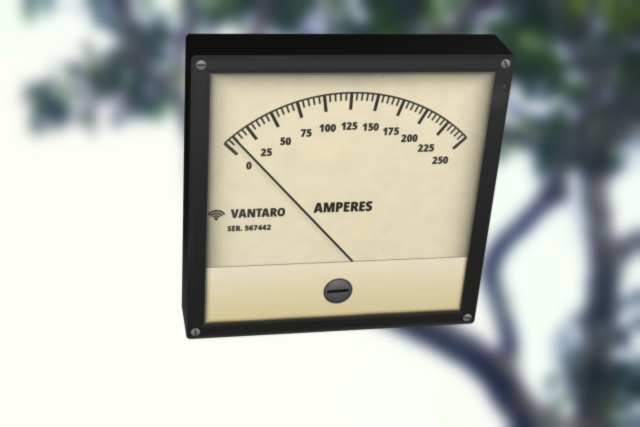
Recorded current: **10** A
